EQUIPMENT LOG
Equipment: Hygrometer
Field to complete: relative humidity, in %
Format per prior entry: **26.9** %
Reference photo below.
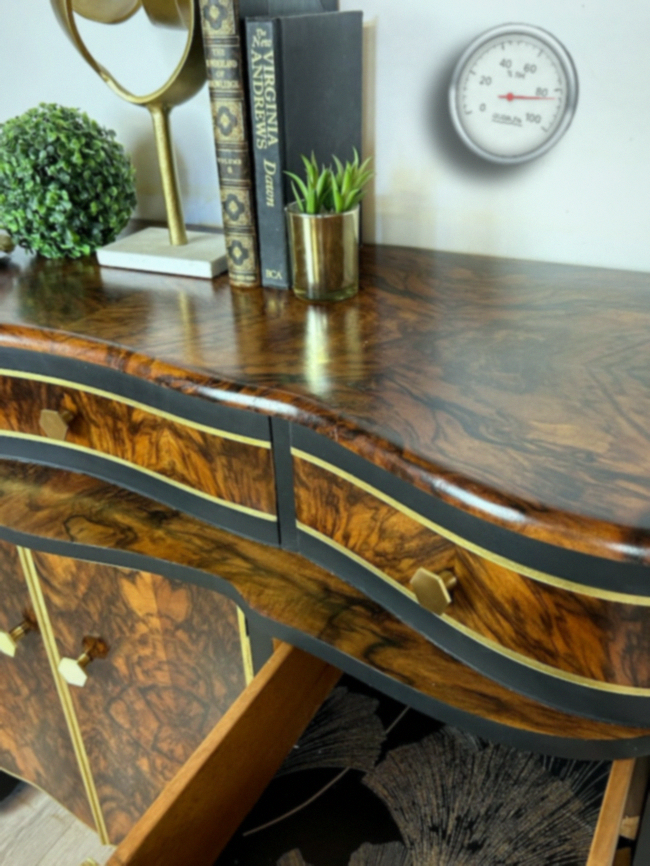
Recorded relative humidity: **84** %
